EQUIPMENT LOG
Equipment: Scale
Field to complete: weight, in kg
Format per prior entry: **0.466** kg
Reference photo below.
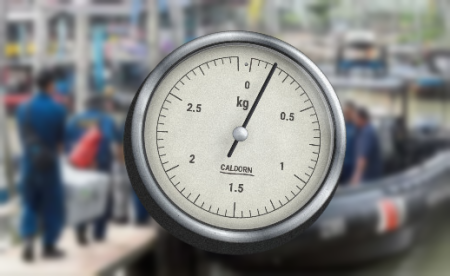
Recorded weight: **0.15** kg
